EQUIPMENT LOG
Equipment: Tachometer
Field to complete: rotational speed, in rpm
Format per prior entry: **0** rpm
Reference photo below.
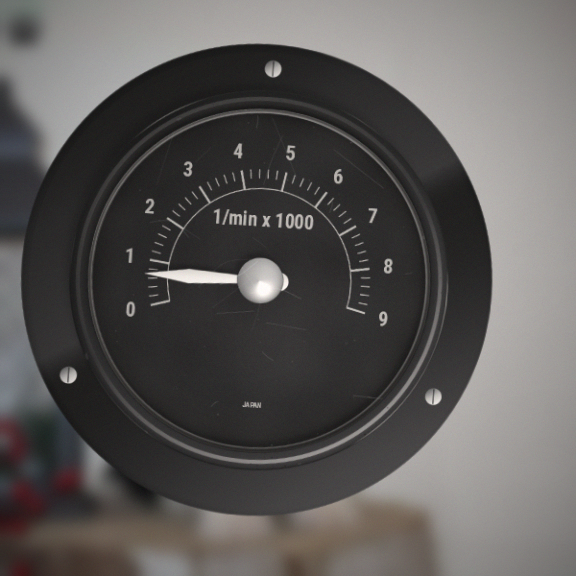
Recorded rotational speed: **700** rpm
